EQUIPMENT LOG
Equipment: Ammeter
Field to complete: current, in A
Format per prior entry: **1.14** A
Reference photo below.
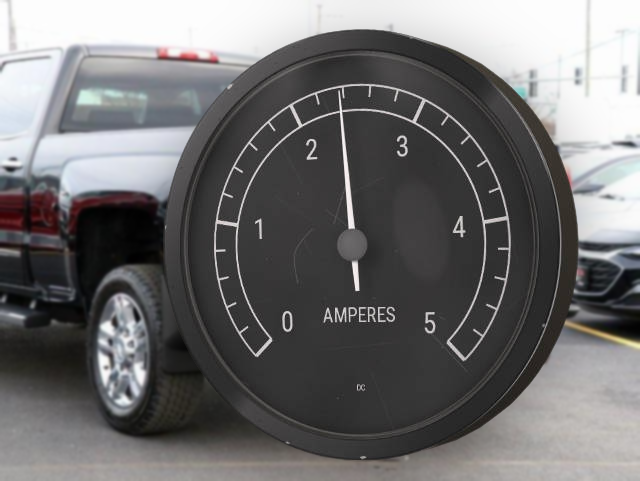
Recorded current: **2.4** A
